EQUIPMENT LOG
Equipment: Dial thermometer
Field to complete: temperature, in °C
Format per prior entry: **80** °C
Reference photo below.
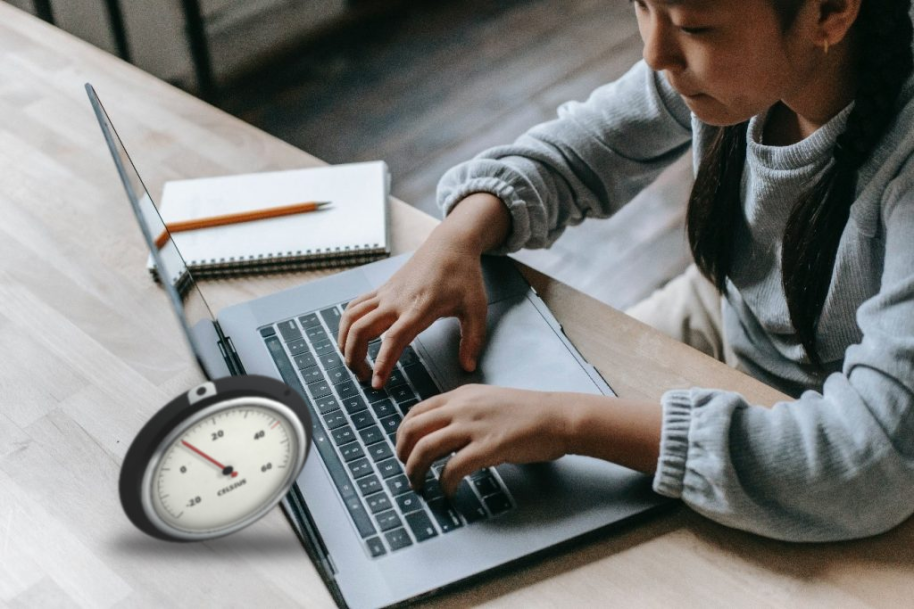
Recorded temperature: **10** °C
